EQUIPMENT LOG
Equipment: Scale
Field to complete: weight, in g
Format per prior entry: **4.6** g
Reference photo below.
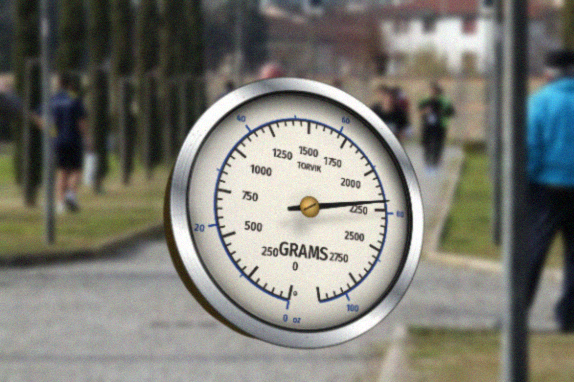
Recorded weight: **2200** g
